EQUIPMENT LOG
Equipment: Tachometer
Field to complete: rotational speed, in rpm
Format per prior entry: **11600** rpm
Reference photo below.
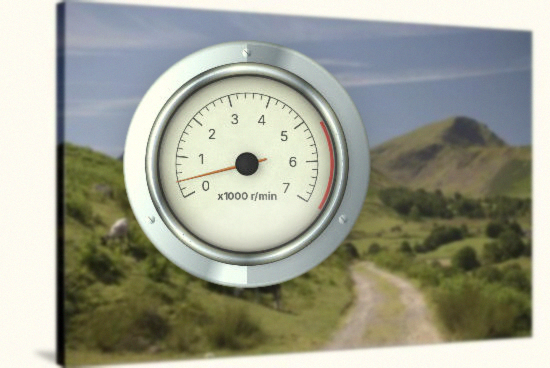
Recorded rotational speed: **400** rpm
